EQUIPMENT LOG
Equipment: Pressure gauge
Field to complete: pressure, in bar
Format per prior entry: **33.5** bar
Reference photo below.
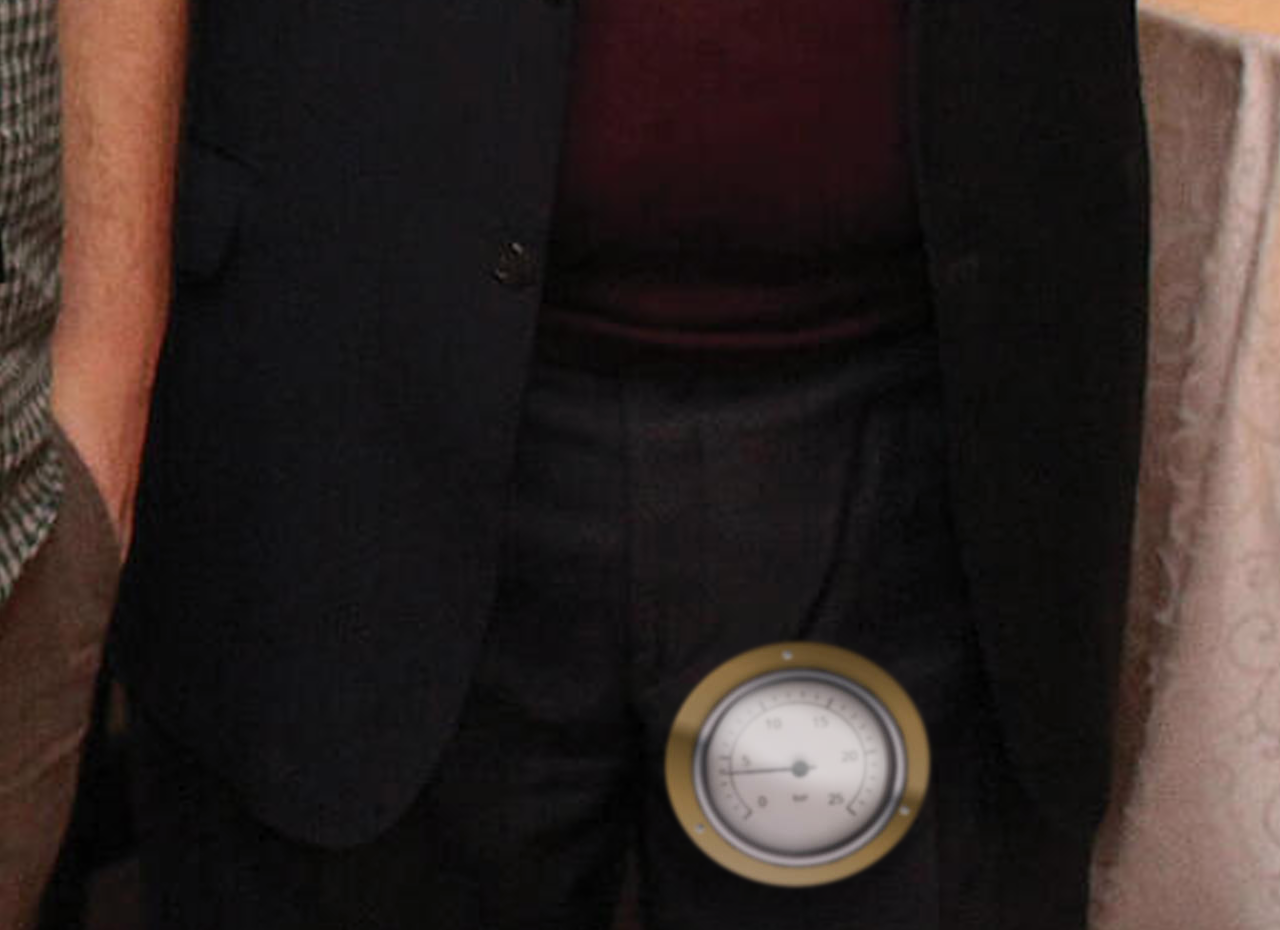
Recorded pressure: **4** bar
